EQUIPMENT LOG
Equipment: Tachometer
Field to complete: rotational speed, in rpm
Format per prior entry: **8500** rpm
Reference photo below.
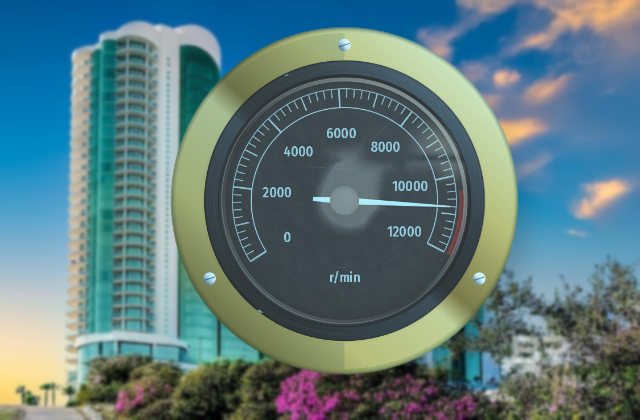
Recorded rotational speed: **10800** rpm
